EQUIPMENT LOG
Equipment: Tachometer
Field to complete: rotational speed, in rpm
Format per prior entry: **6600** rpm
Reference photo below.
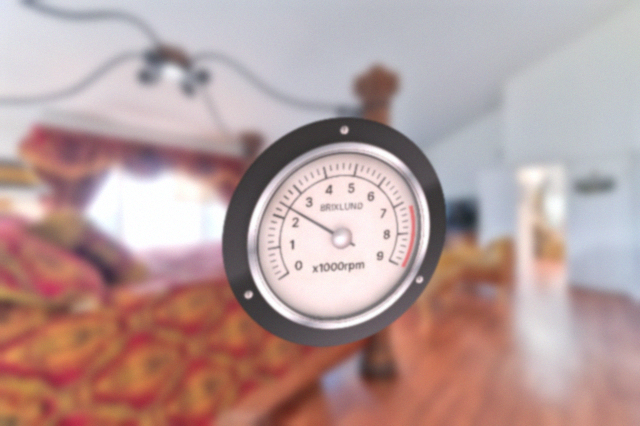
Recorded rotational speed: **2400** rpm
